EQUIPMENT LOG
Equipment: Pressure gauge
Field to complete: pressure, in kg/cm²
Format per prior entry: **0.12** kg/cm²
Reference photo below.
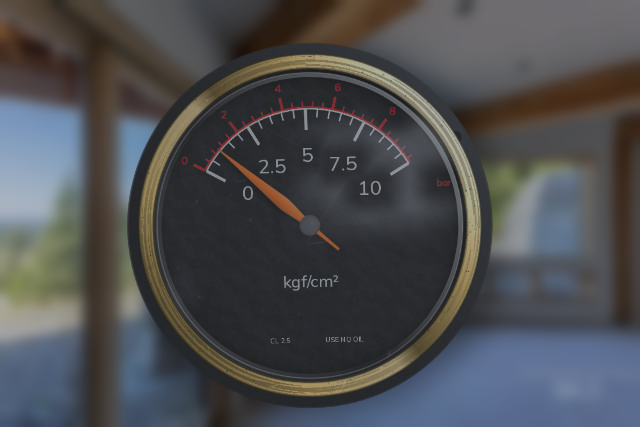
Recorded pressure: **1** kg/cm²
